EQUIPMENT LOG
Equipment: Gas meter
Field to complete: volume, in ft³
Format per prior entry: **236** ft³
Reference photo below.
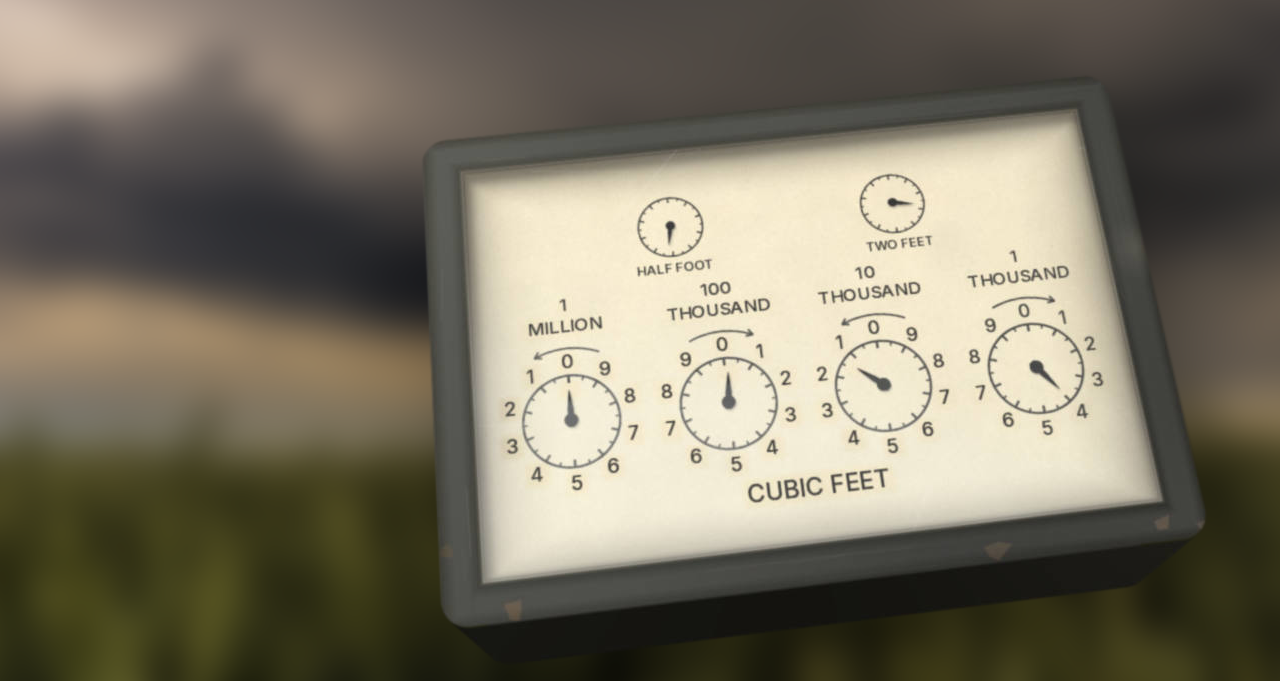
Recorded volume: **1400** ft³
